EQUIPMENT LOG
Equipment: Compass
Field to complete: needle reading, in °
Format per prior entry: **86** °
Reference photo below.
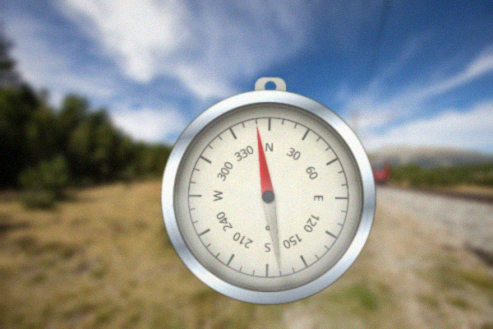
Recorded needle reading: **350** °
